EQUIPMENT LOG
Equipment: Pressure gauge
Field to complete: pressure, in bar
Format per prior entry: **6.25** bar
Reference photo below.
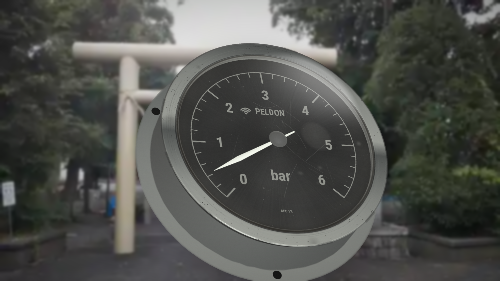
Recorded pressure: **0.4** bar
